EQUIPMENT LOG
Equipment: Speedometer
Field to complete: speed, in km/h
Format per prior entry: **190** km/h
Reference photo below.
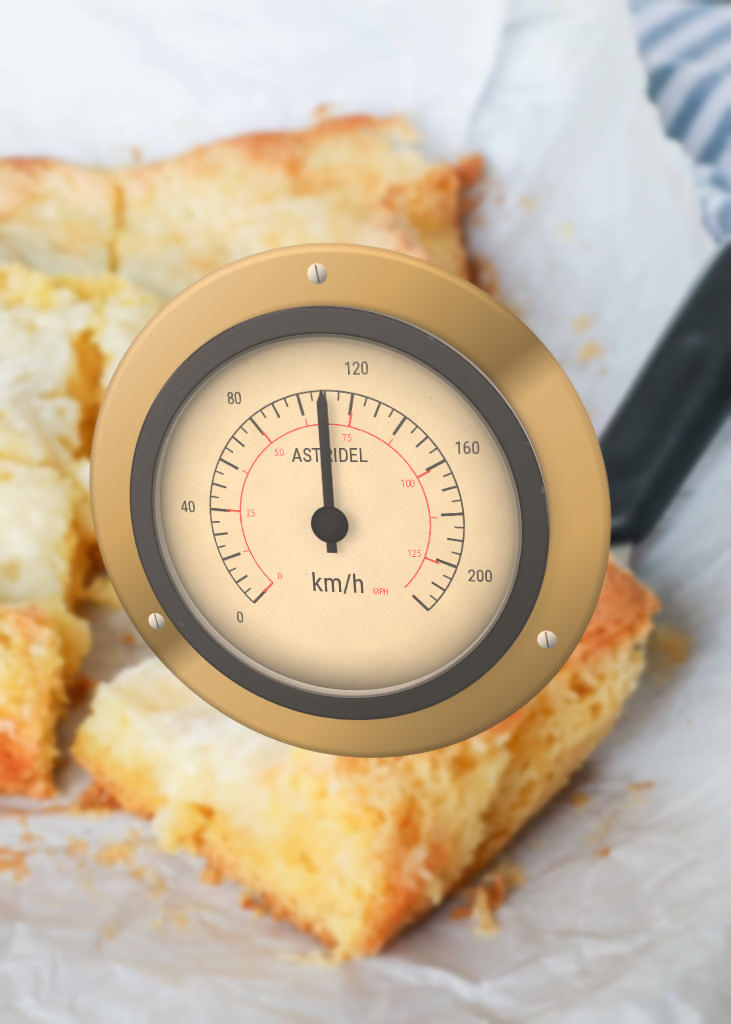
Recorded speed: **110** km/h
